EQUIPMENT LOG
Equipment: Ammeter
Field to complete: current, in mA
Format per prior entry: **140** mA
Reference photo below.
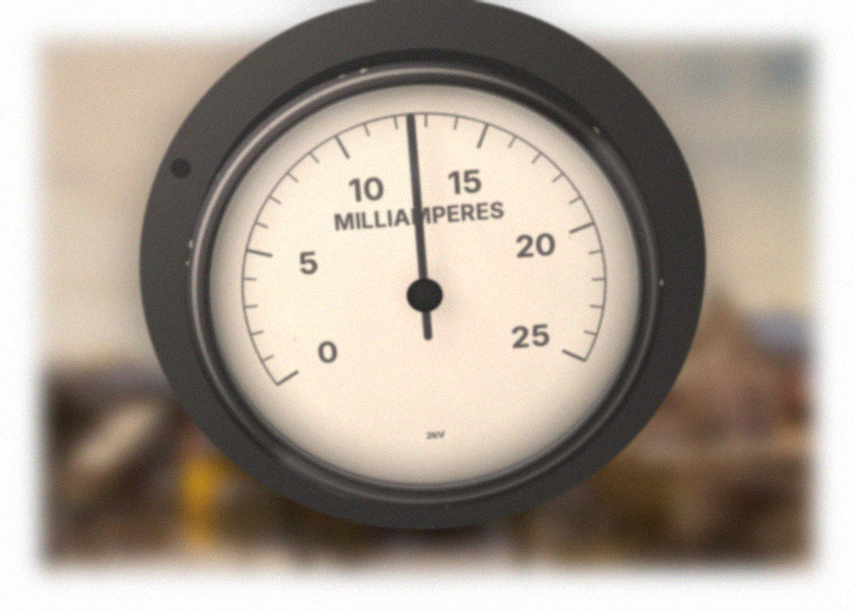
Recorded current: **12.5** mA
